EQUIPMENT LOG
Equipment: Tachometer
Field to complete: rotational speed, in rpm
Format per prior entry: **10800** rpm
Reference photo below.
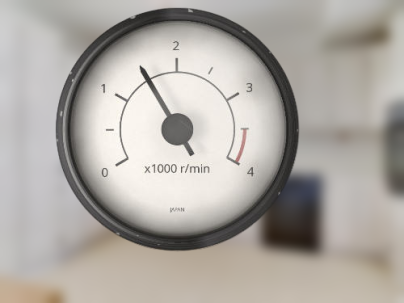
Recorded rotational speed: **1500** rpm
